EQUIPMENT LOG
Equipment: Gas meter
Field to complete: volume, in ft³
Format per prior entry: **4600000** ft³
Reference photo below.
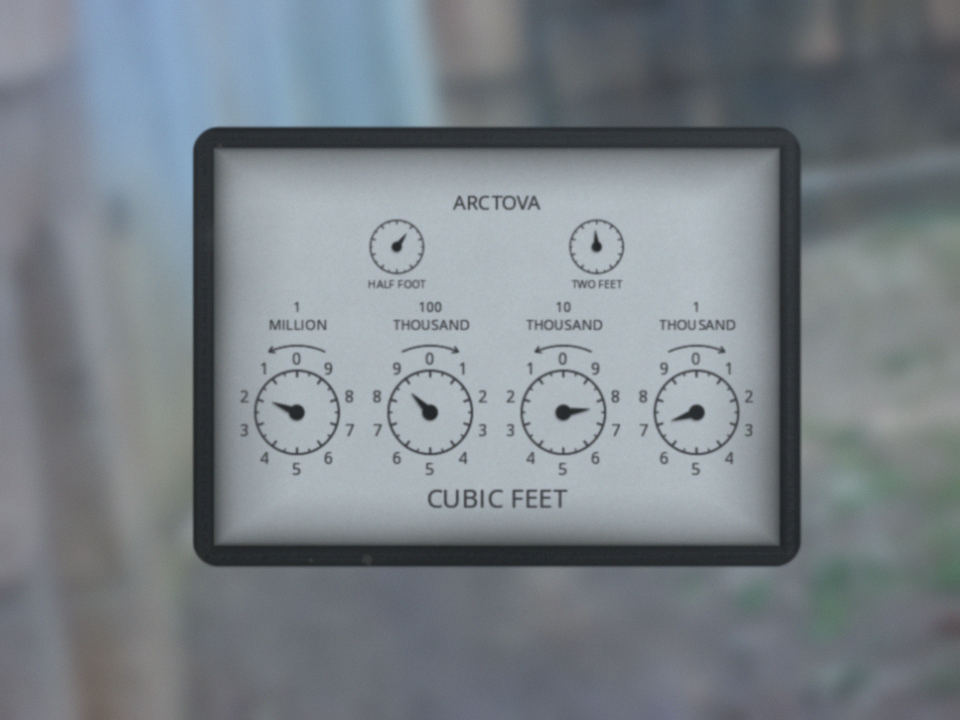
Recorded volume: **187700** ft³
